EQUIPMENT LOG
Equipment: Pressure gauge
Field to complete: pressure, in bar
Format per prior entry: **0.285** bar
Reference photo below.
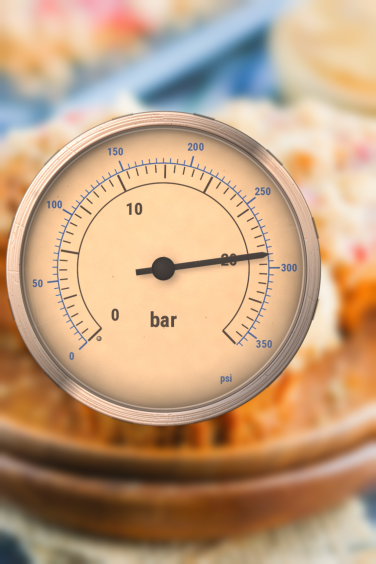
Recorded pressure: **20** bar
